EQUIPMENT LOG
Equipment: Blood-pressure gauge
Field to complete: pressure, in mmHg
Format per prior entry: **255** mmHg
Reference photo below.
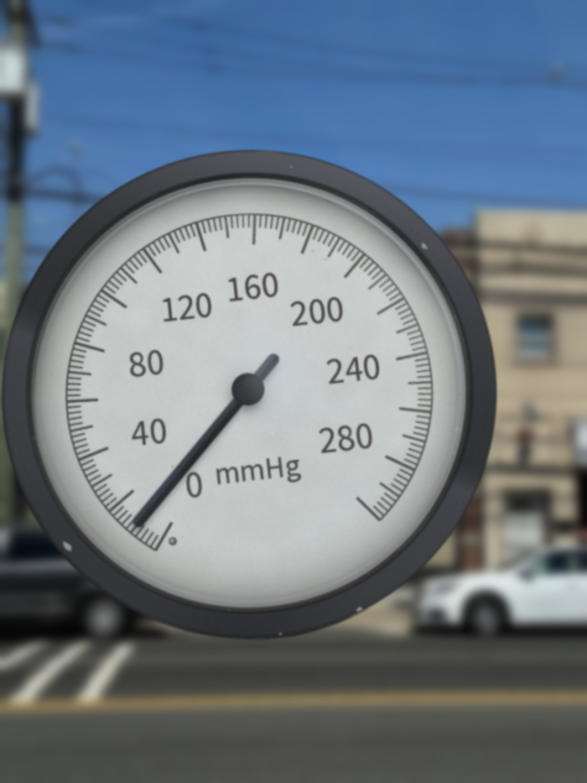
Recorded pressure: **10** mmHg
